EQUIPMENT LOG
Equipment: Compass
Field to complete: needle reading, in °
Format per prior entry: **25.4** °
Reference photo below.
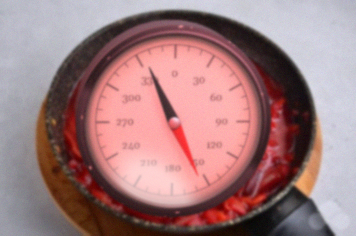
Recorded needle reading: **155** °
